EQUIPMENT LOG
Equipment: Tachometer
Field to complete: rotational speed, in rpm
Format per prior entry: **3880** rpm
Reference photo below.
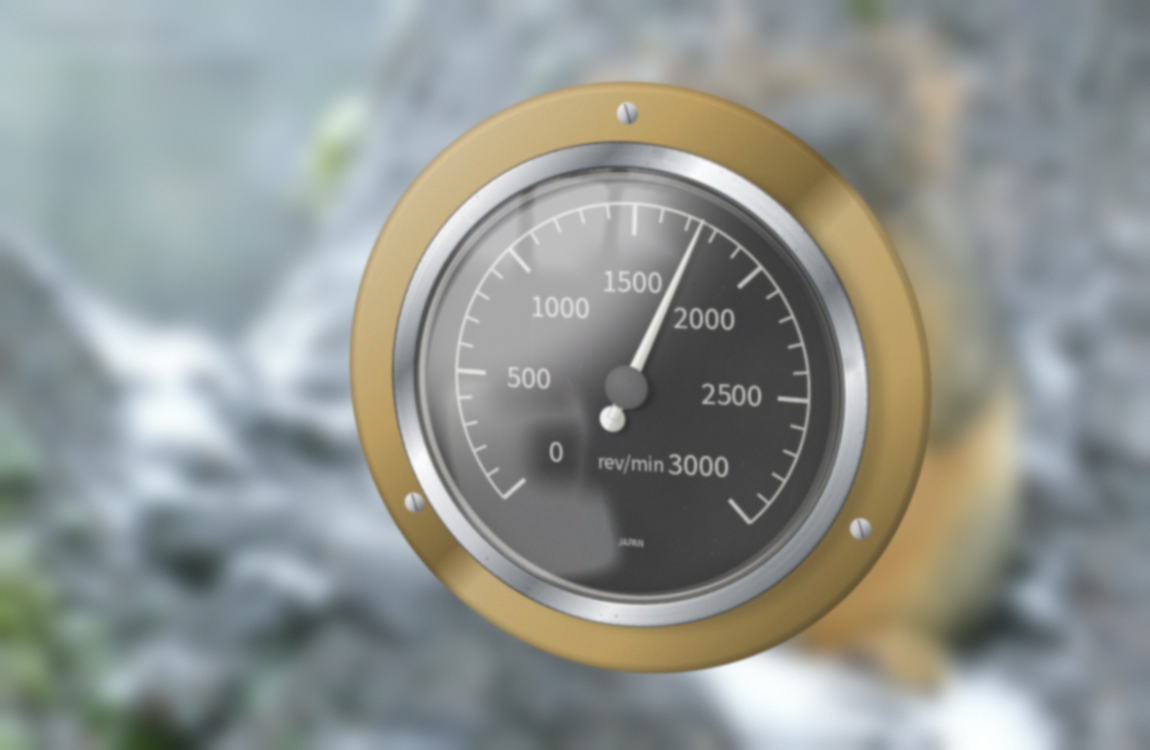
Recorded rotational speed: **1750** rpm
